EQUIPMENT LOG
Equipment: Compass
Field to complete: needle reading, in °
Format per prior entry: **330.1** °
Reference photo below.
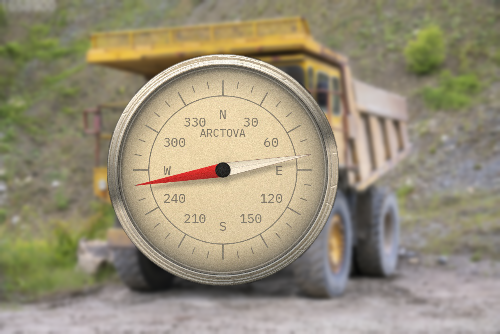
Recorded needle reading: **260** °
